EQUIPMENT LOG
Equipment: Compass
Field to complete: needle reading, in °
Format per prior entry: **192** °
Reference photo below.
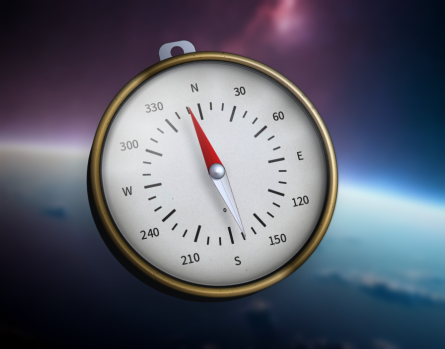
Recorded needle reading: **350** °
